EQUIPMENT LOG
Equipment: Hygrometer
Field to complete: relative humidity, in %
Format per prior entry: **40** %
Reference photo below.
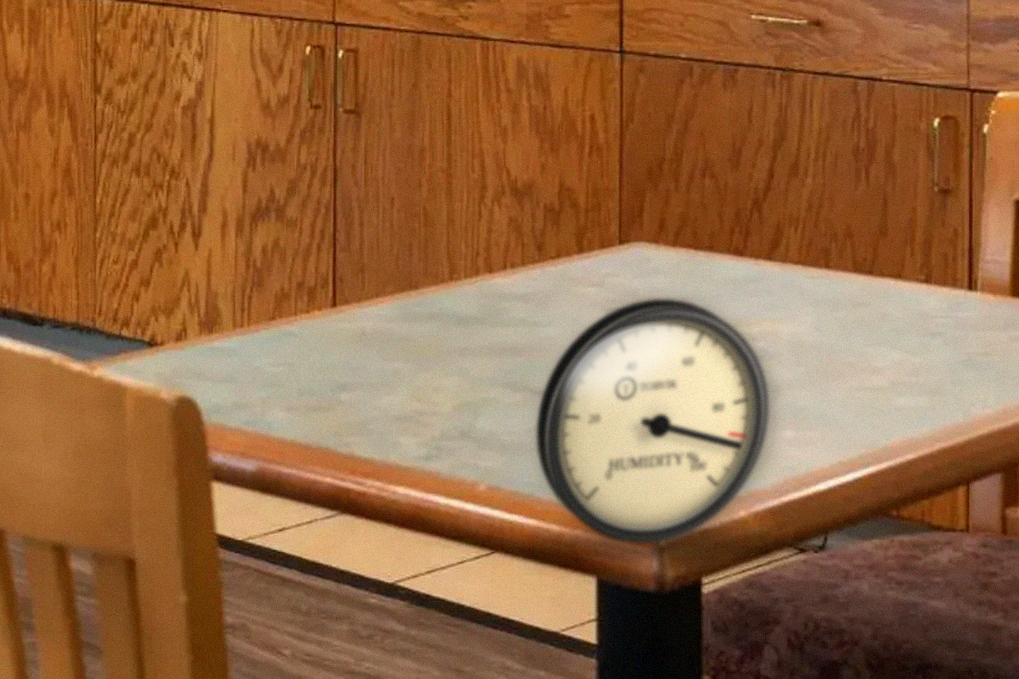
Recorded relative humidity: **90** %
